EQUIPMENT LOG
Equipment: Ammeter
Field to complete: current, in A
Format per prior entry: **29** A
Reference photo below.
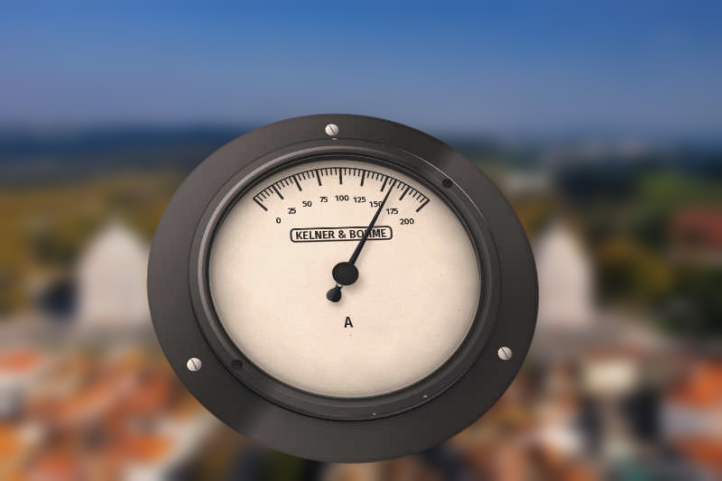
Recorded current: **160** A
